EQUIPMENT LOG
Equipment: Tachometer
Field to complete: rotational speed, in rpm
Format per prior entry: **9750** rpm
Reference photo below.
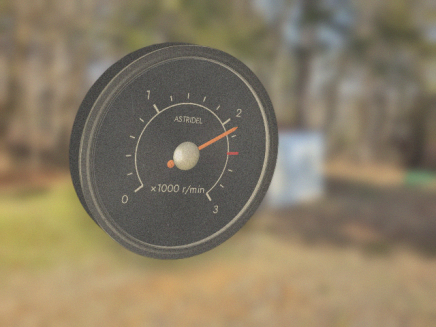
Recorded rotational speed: **2100** rpm
